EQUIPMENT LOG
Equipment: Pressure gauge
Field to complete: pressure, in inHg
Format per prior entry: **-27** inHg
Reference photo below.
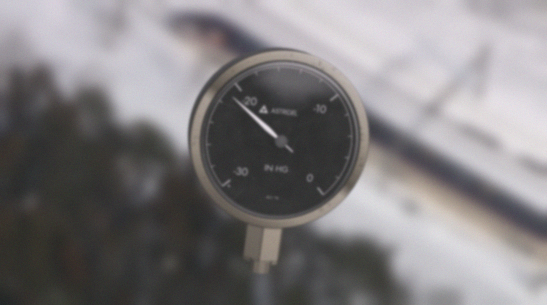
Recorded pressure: **-21** inHg
